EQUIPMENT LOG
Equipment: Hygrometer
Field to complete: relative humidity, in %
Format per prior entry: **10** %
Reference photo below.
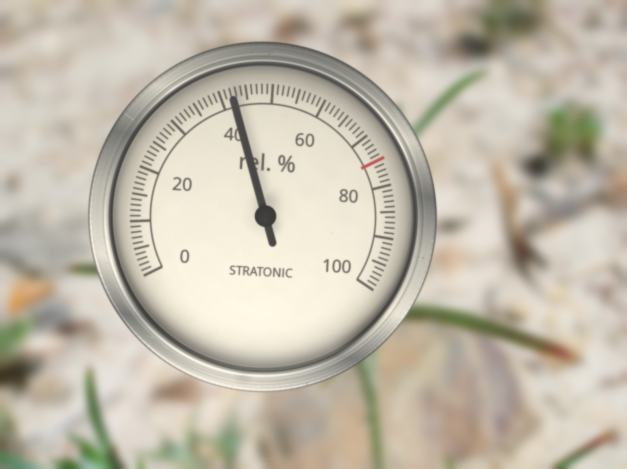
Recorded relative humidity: **42** %
